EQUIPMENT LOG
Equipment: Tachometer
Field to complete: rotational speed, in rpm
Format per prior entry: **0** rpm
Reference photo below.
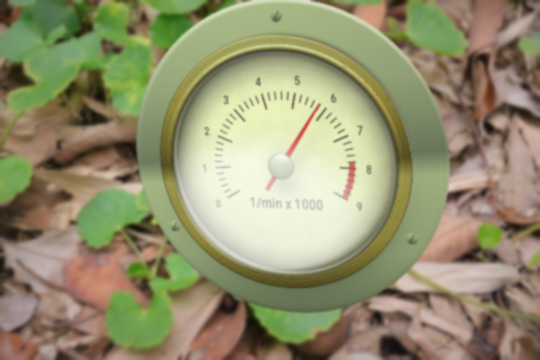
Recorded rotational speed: **5800** rpm
